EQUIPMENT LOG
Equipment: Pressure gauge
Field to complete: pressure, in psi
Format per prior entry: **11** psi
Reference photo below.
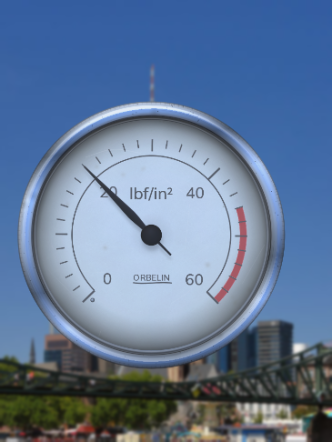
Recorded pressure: **20** psi
